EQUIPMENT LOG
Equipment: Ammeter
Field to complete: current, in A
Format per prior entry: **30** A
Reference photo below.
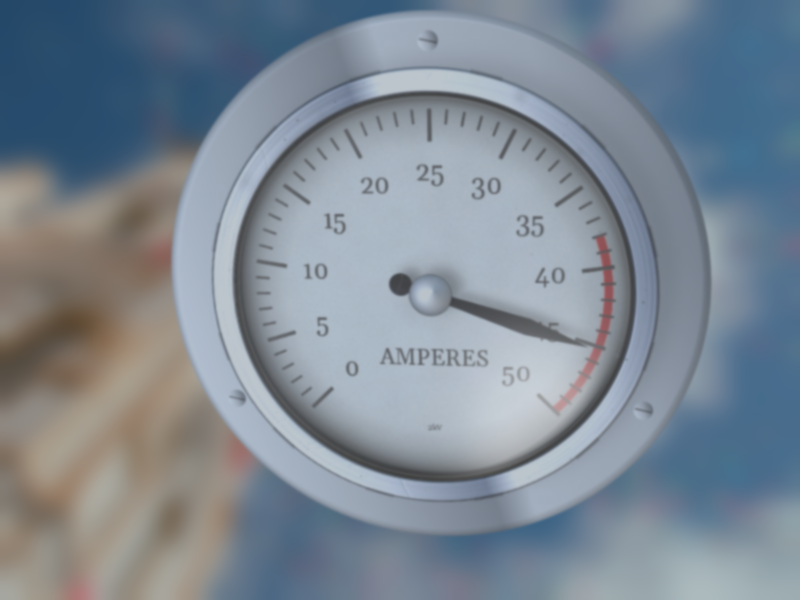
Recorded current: **45** A
